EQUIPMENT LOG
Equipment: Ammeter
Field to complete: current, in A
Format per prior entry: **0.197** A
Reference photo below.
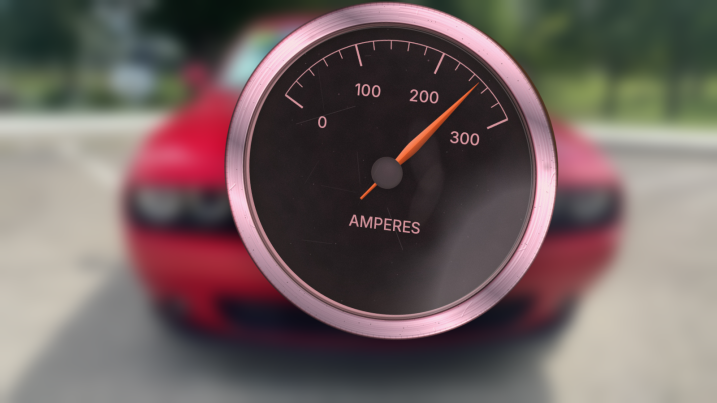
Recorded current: **250** A
